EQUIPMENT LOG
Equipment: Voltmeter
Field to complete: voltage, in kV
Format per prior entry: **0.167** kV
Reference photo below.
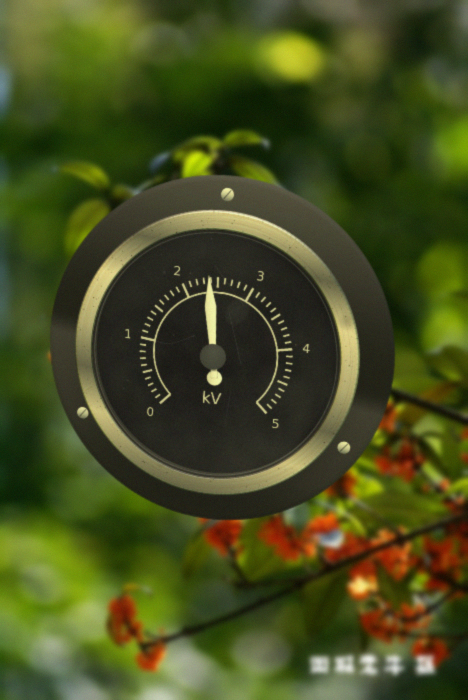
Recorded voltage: **2.4** kV
